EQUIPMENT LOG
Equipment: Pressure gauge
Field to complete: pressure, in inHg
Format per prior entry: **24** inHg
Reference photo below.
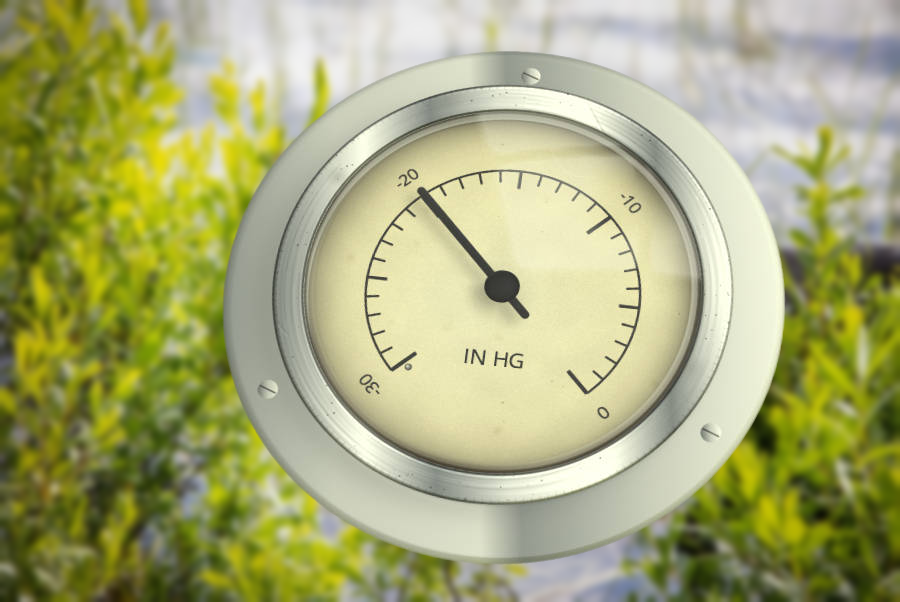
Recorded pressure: **-20** inHg
